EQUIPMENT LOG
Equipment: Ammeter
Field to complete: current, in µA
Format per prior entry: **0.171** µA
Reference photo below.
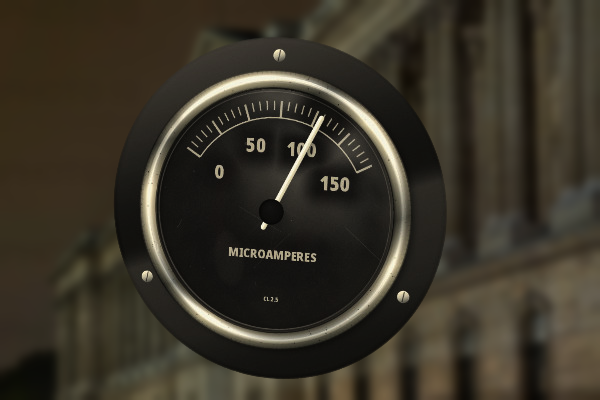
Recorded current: **105** µA
